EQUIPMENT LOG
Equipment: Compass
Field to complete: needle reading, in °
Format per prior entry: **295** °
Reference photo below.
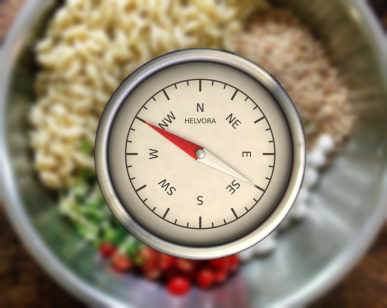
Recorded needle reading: **300** °
